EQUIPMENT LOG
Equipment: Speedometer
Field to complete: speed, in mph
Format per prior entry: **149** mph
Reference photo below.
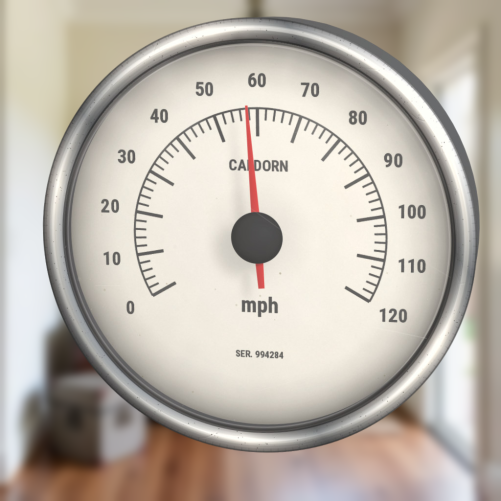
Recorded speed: **58** mph
